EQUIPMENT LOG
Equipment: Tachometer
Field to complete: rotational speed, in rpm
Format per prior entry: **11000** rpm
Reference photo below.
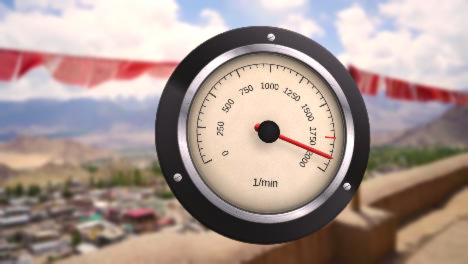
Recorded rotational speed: **1900** rpm
